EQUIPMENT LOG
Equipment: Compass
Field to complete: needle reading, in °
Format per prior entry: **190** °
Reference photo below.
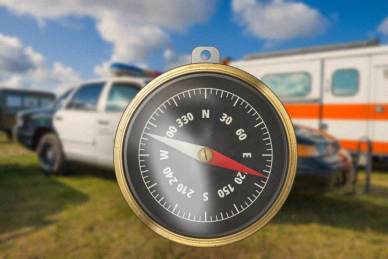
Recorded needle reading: **110** °
